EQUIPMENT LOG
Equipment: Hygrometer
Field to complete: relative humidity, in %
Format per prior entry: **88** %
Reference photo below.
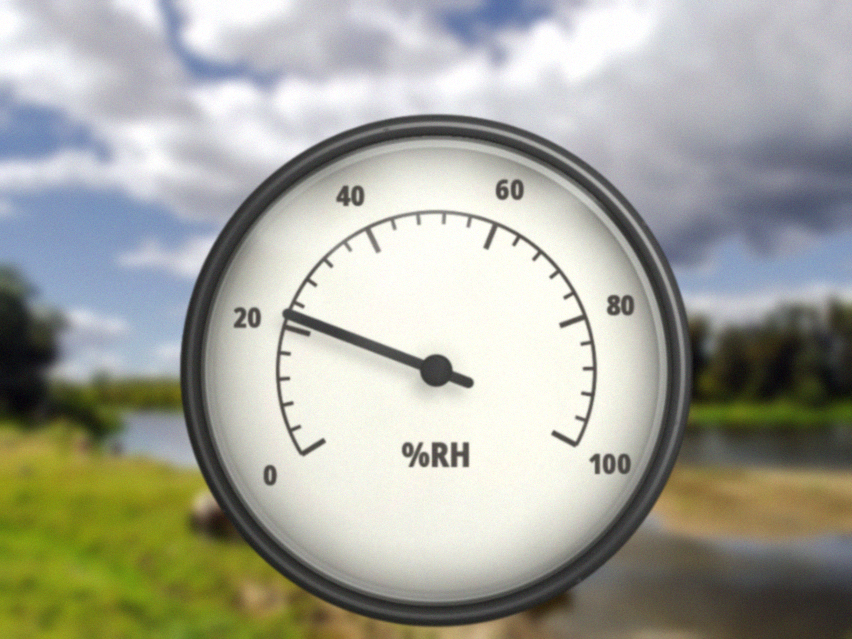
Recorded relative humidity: **22** %
